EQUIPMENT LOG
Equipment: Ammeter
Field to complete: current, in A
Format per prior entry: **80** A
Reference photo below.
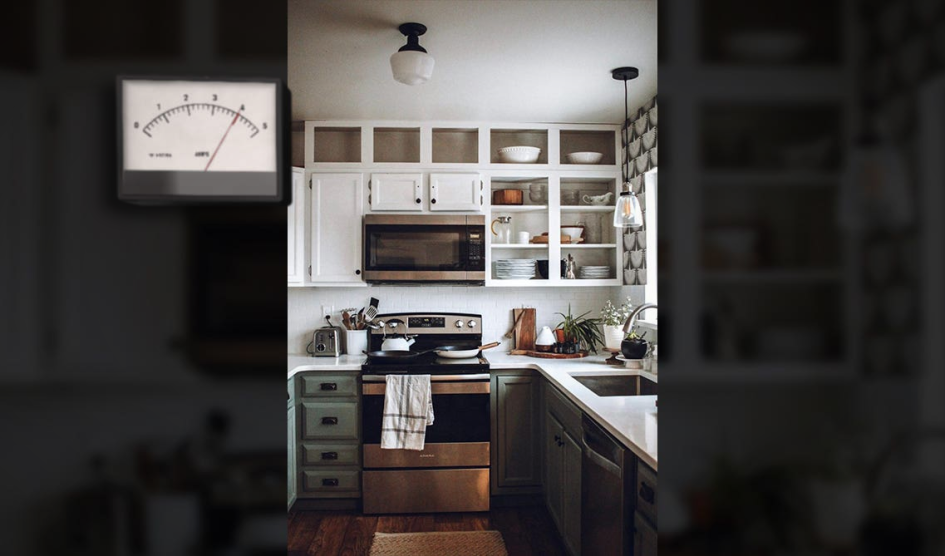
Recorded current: **4** A
